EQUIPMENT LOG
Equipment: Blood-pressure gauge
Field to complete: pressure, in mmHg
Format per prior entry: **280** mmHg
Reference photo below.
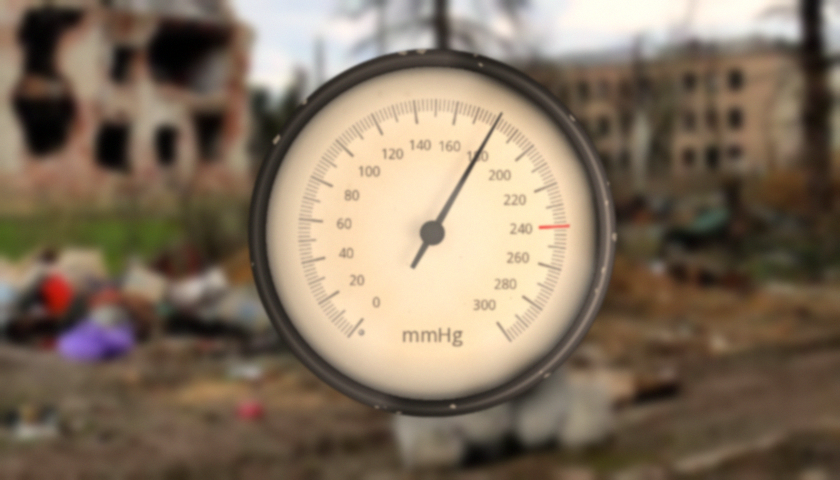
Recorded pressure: **180** mmHg
